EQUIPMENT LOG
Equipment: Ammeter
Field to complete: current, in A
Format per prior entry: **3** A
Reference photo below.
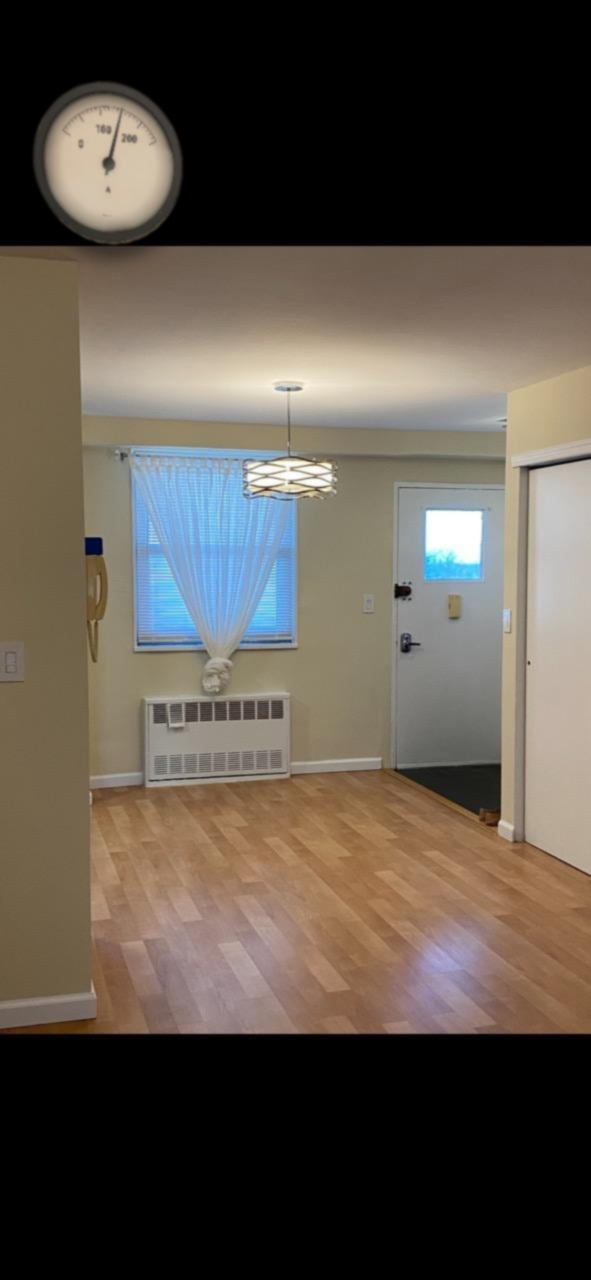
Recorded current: **150** A
